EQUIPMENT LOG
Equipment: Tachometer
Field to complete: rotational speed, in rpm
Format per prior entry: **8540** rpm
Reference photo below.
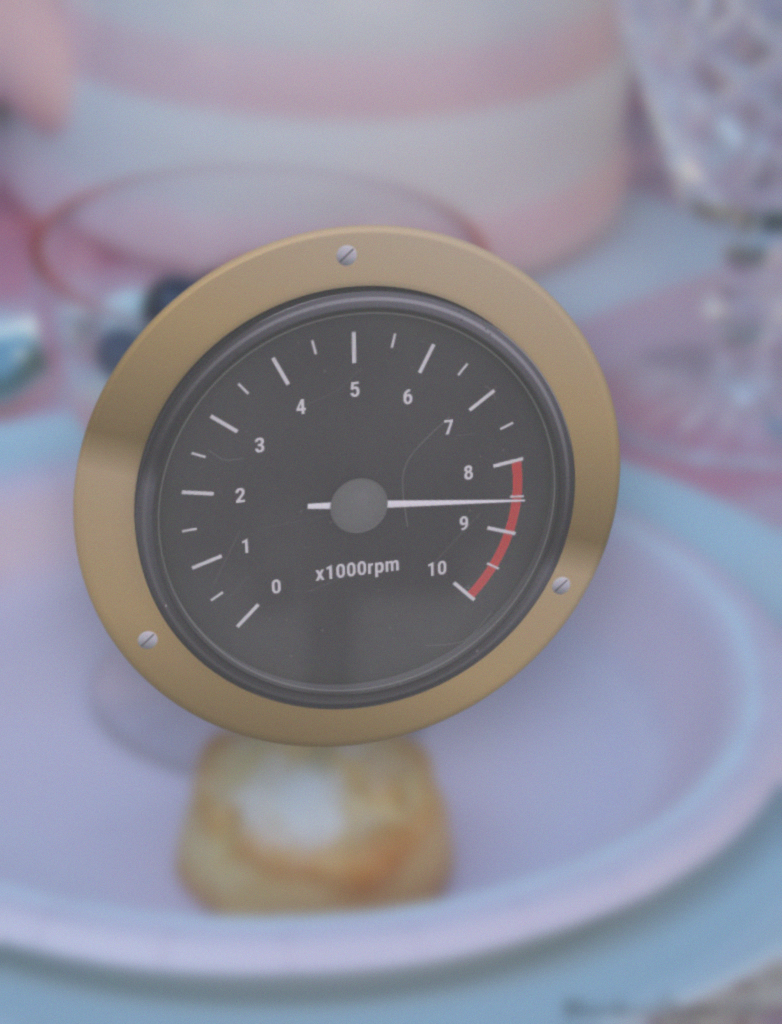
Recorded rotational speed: **8500** rpm
